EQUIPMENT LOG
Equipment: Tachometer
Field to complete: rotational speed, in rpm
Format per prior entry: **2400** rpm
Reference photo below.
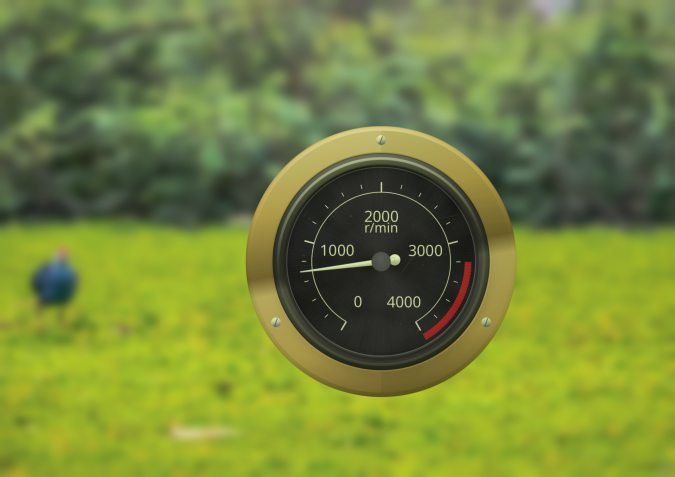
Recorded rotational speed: **700** rpm
